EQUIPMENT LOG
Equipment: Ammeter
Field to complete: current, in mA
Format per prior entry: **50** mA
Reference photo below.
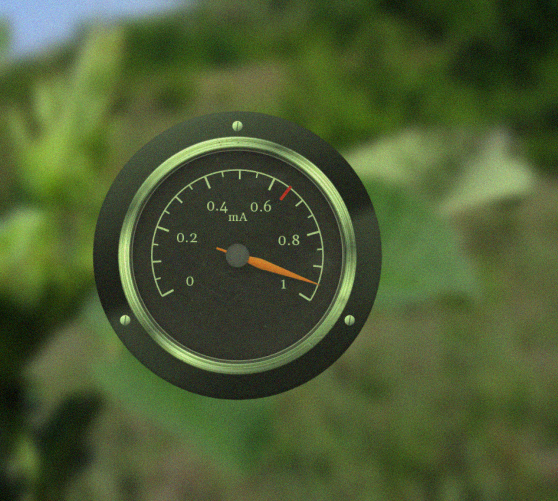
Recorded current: **0.95** mA
